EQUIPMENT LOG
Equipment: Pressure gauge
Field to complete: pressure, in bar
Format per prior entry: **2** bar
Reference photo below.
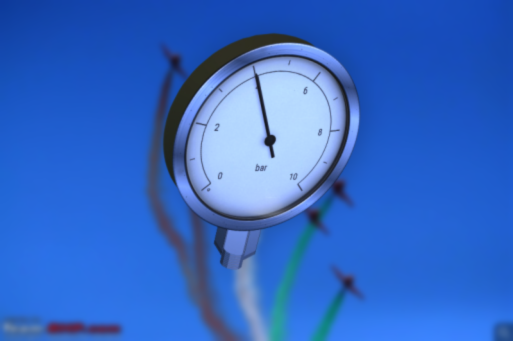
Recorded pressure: **4** bar
